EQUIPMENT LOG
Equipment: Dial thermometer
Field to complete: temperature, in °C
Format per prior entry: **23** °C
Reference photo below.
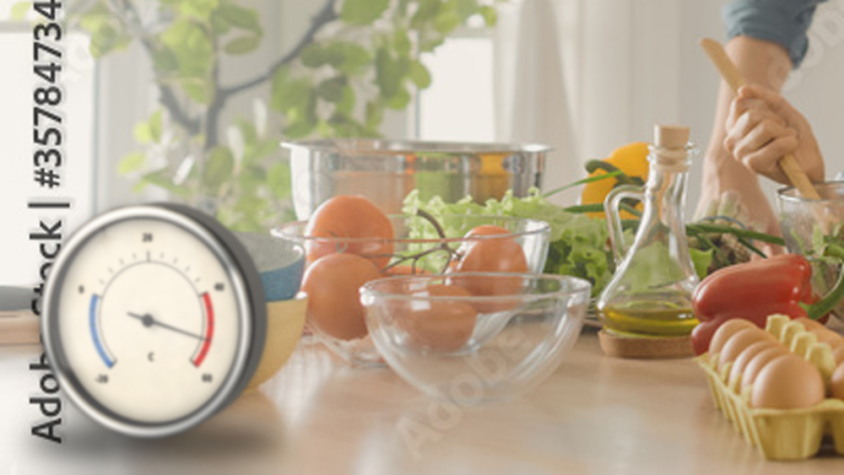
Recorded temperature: **52** °C
